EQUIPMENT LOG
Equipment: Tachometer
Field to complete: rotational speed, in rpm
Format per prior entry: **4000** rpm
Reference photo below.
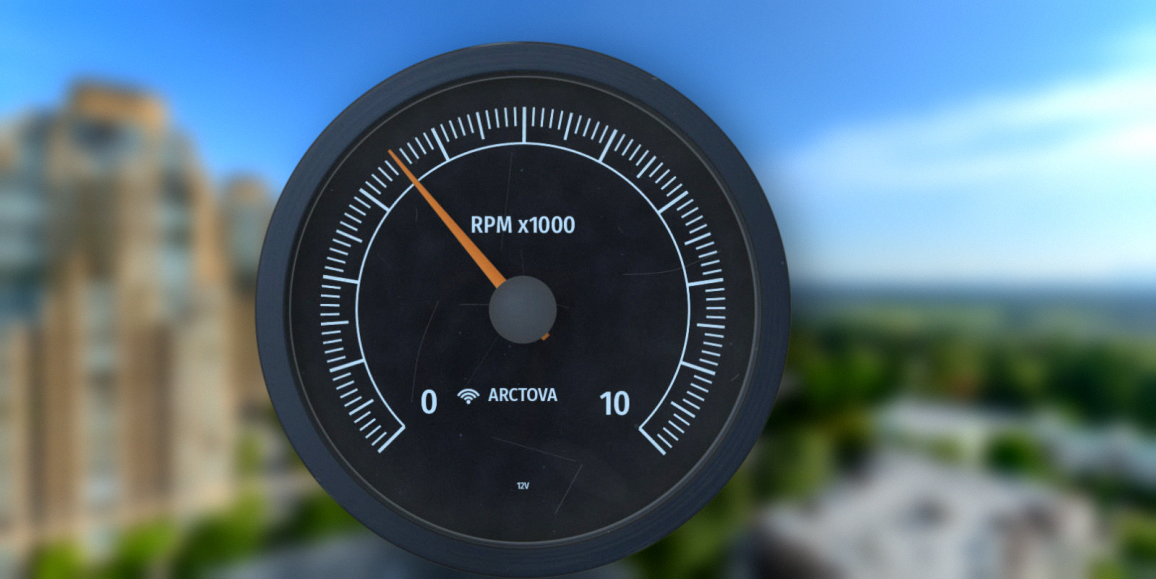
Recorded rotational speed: **3500** rpm
